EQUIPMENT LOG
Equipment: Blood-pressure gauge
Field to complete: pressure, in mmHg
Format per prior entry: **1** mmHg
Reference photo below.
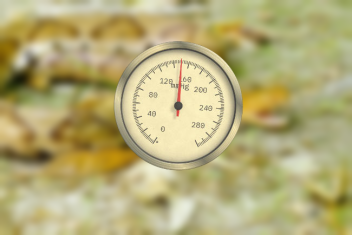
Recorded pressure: **150** mmHg
